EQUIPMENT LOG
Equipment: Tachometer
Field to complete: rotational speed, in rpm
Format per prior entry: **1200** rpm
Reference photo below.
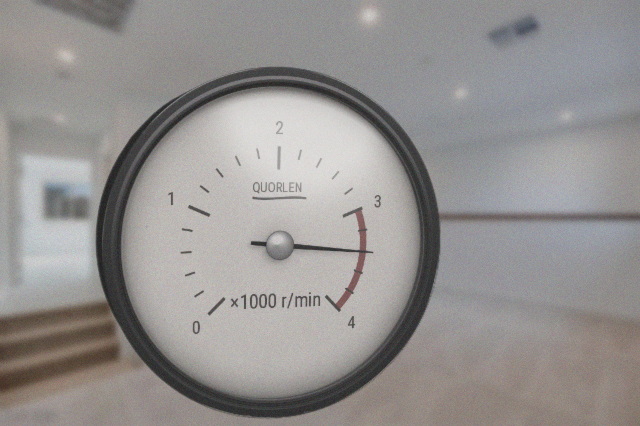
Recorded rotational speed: **3400** rpm
